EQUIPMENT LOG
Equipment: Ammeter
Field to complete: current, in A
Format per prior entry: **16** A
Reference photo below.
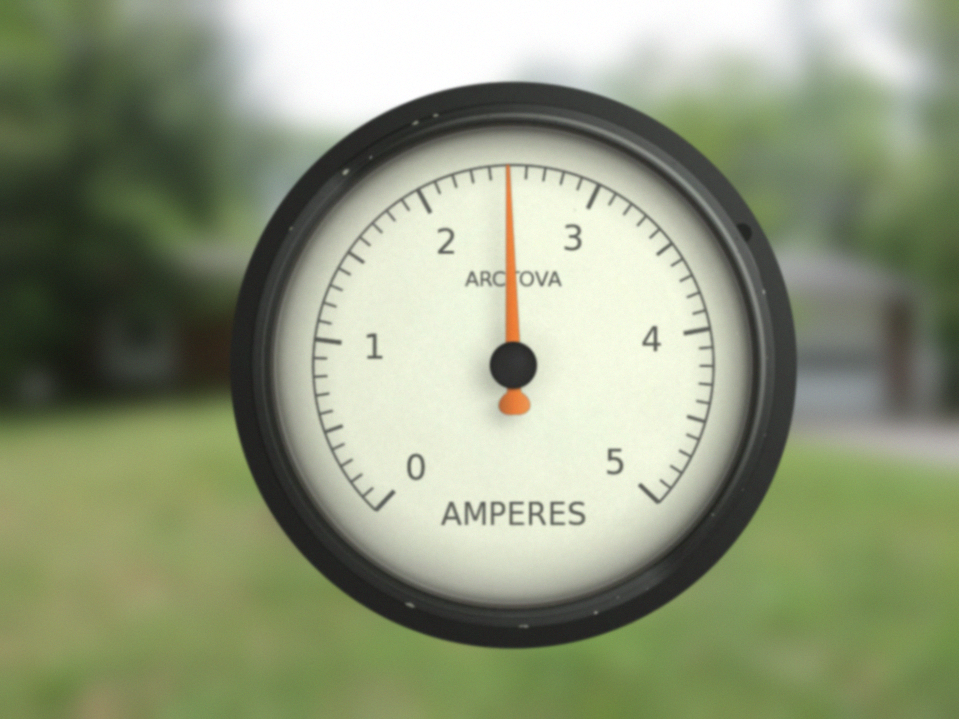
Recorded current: **2.5** A
